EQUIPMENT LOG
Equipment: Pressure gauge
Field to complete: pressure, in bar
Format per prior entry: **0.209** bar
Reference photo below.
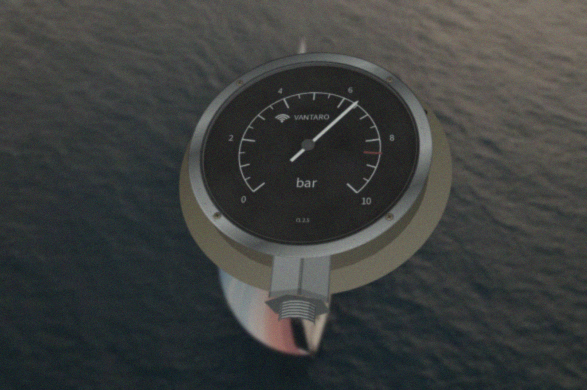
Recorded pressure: **6.5** bar
